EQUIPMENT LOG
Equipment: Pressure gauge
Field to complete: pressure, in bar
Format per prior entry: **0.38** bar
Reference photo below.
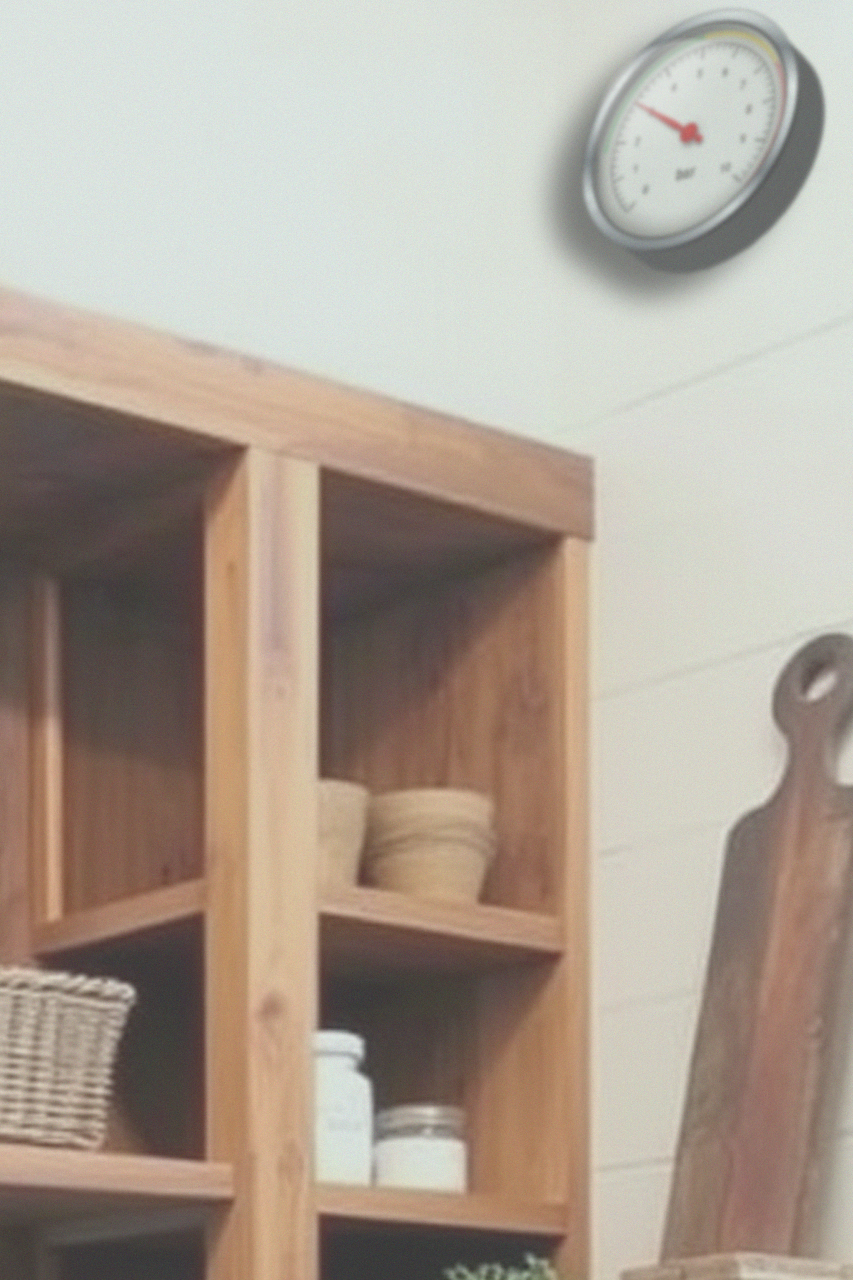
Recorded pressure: **3** bar
